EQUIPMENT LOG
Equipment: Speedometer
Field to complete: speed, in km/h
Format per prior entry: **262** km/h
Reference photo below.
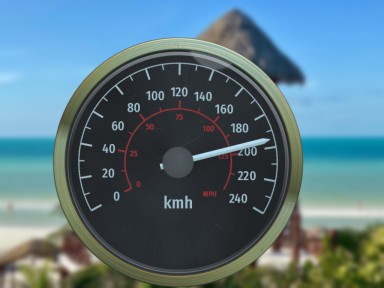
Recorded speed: **195** km/h
